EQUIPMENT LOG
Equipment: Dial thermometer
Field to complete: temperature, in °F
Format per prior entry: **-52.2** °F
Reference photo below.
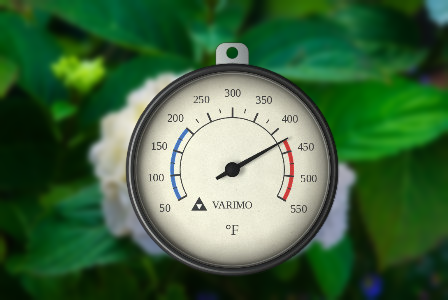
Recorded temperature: **425** °F
